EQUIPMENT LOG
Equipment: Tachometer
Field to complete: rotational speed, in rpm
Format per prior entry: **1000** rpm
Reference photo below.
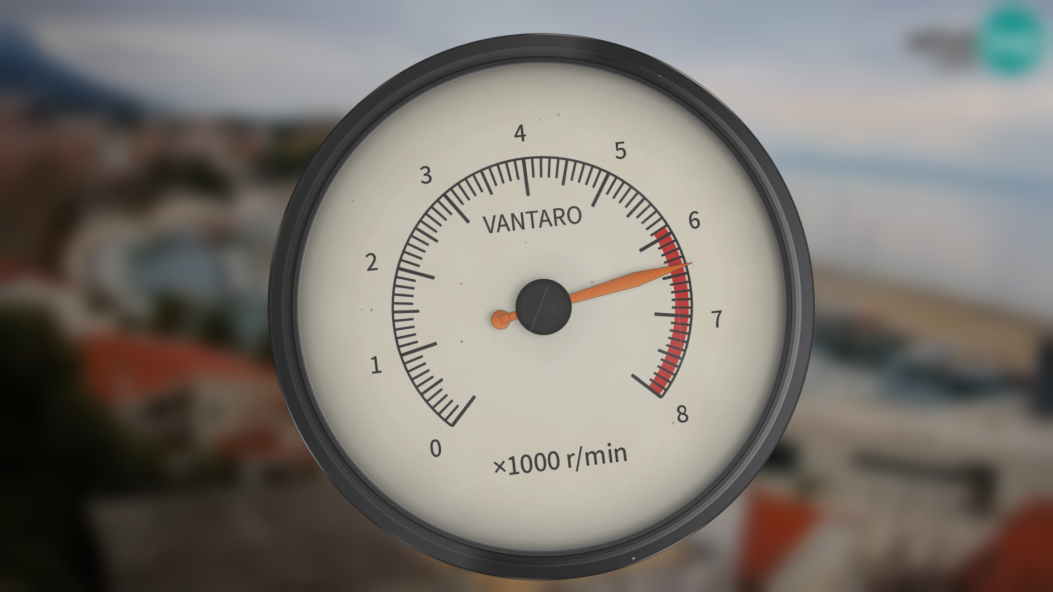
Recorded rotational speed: **6400** rpm
